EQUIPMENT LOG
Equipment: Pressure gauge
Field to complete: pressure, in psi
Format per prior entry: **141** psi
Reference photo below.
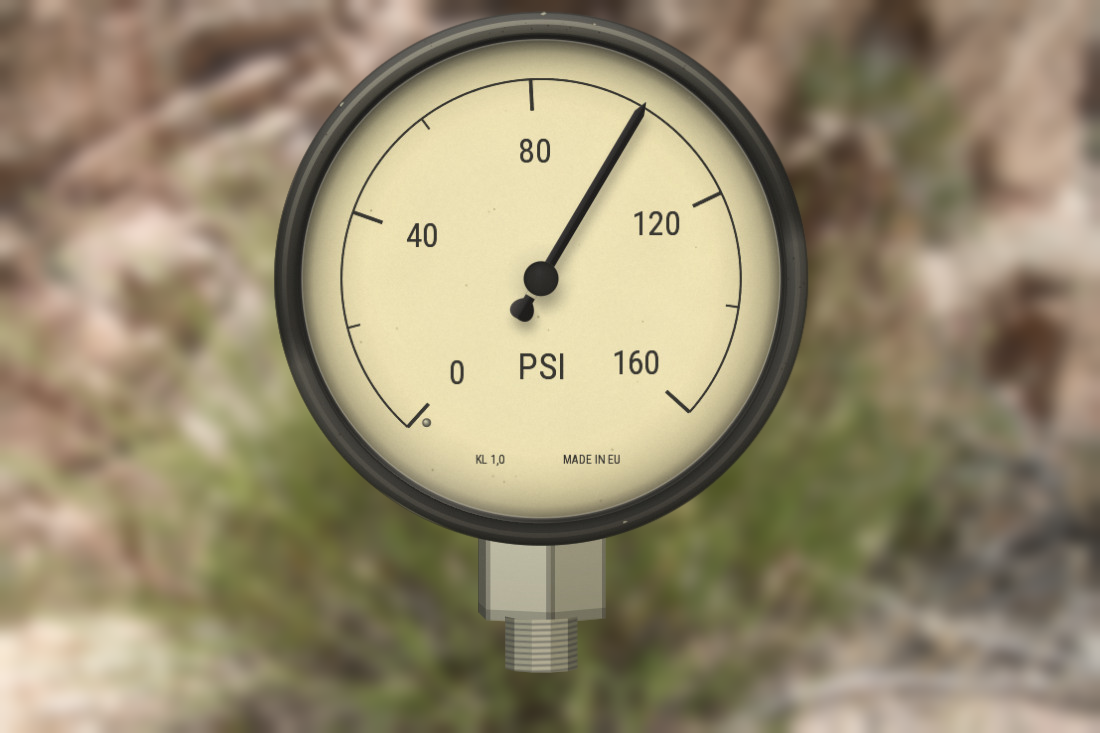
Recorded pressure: **100** psi
